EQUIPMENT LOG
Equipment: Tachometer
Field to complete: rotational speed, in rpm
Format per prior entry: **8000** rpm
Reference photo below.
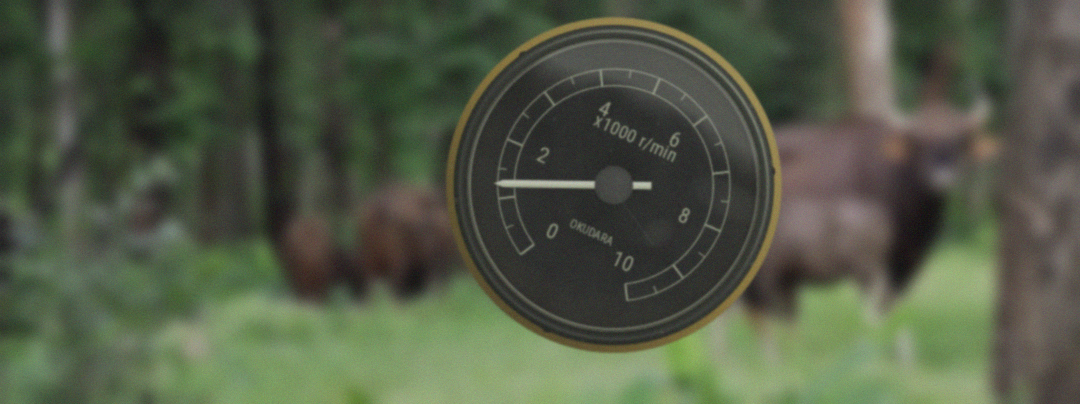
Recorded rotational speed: **1250** rpm
